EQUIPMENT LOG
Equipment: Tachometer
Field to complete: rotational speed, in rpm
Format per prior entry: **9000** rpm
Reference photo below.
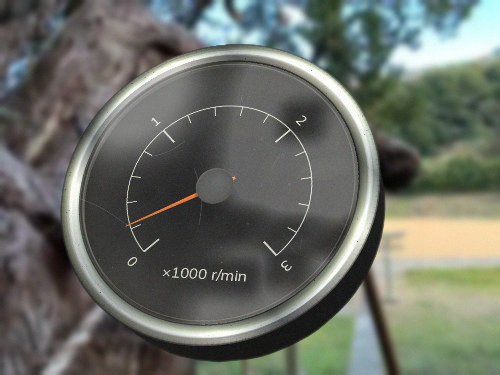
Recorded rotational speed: **200** rpm
